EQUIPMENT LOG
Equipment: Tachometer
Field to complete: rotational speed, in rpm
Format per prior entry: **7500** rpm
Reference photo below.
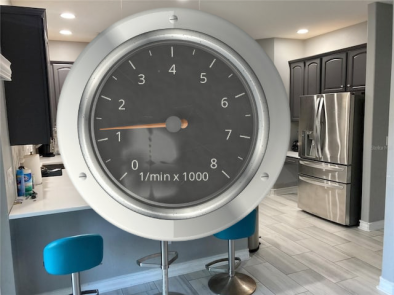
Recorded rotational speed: **1250** rpm
